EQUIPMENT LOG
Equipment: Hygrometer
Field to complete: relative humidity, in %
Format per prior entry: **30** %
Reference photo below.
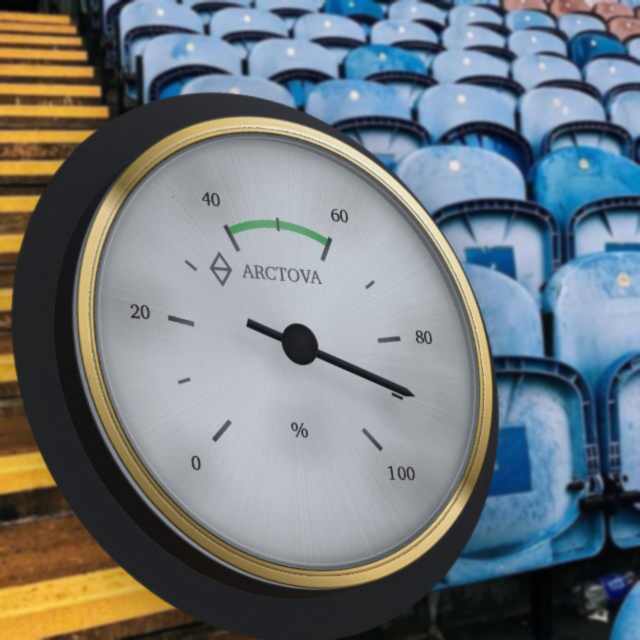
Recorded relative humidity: **90** %
